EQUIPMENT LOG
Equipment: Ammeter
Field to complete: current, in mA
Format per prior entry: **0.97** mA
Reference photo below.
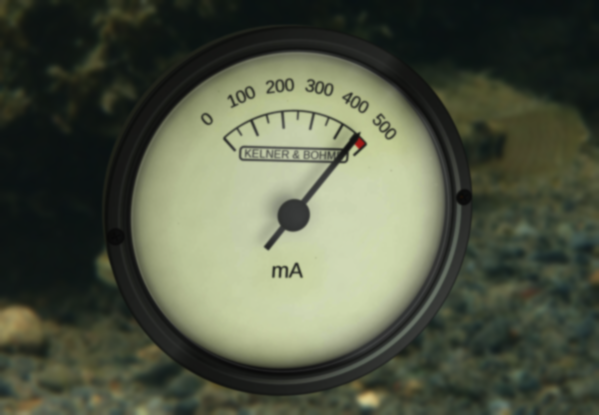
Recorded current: **450** mA
